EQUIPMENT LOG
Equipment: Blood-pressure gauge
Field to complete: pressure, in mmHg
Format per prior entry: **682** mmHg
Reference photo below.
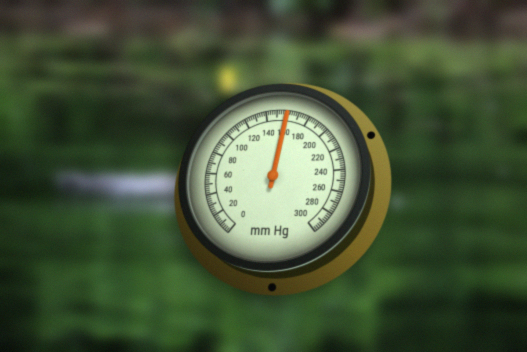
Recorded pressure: **160** mmHg
